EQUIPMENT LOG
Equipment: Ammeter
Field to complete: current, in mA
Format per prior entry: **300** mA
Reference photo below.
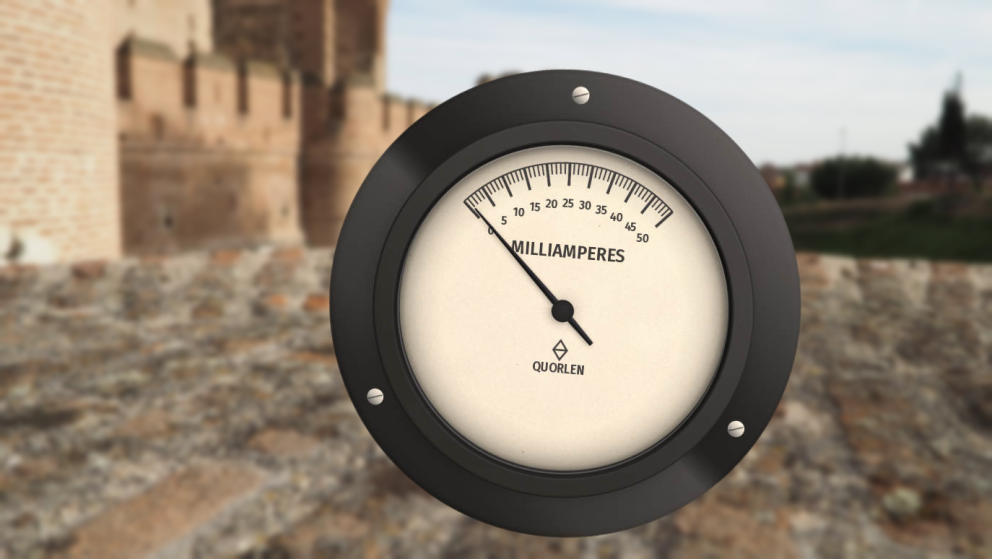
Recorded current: **1** mA
